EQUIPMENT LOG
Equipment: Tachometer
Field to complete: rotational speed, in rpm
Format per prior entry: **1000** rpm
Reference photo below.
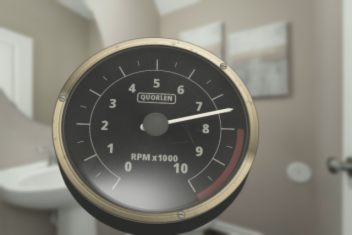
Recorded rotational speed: **7500** rpm
